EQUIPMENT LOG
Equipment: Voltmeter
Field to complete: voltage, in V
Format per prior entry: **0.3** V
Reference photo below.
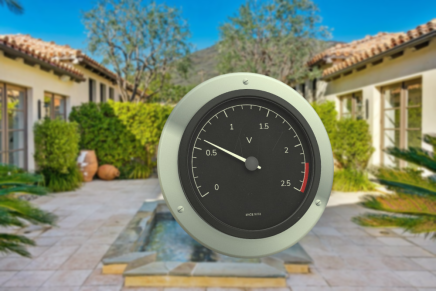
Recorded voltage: **0.6** V
